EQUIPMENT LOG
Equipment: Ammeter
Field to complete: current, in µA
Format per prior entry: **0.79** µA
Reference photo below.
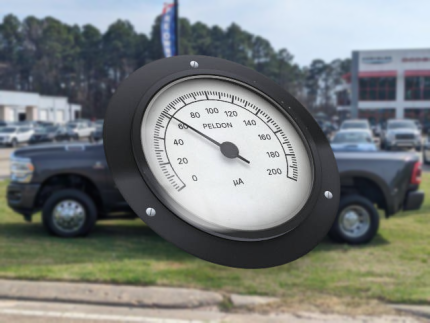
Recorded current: **60** µA
